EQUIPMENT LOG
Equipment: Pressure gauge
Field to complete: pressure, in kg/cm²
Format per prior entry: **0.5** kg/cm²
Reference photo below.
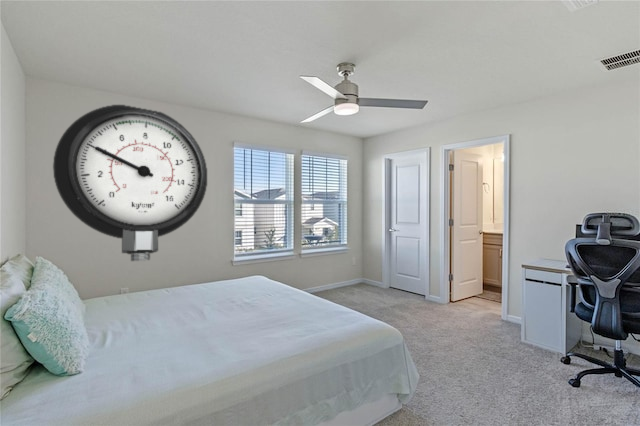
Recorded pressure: **4** kg/cm²
